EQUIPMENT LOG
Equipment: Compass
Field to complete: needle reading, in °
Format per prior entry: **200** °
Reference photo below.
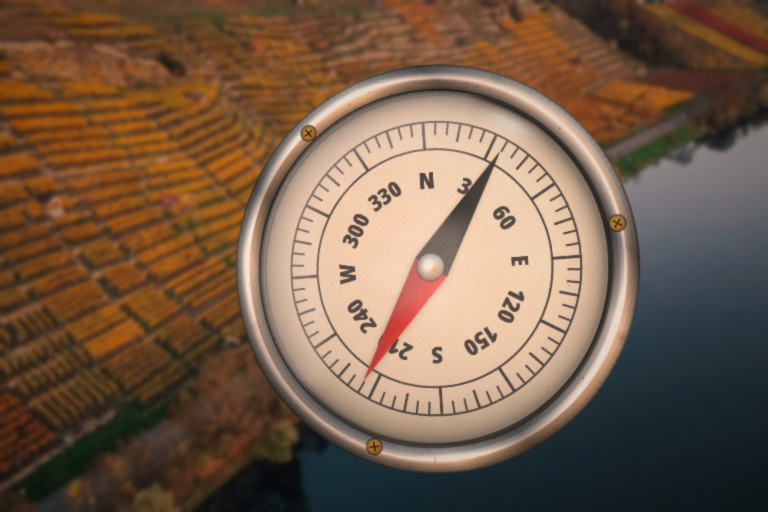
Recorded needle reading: **215** °
